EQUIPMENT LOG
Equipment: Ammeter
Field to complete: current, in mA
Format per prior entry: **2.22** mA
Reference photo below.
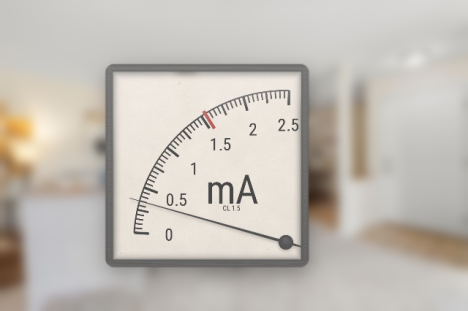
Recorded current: **0.35** mA
